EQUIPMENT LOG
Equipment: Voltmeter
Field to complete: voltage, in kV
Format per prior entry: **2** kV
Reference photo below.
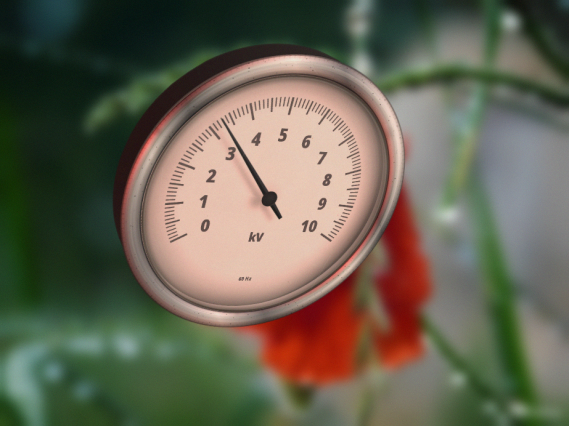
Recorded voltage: **3.3** kV
